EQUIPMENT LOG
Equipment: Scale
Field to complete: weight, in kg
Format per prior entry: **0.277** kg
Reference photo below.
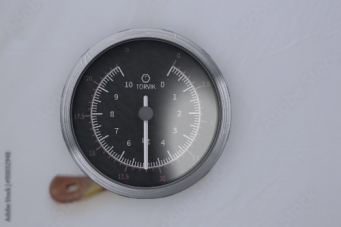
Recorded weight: **5** kg
